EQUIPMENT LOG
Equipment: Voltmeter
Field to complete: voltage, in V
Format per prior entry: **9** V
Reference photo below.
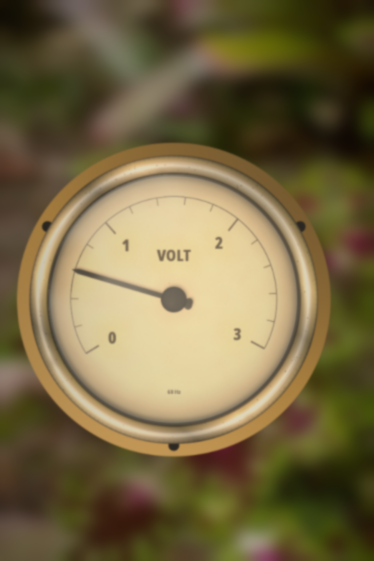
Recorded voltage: **0.6** V
